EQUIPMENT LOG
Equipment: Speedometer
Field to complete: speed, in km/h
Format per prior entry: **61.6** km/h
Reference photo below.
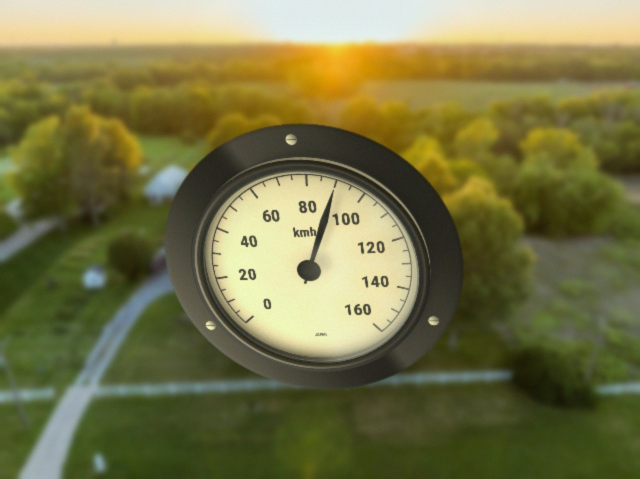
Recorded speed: **90** km/h
